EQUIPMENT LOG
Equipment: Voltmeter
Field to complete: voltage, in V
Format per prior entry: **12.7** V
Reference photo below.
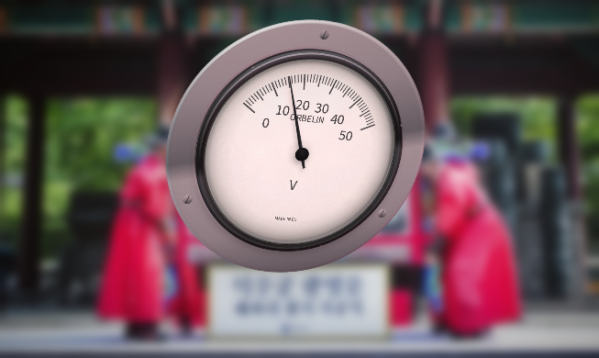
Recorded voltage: **15** V
